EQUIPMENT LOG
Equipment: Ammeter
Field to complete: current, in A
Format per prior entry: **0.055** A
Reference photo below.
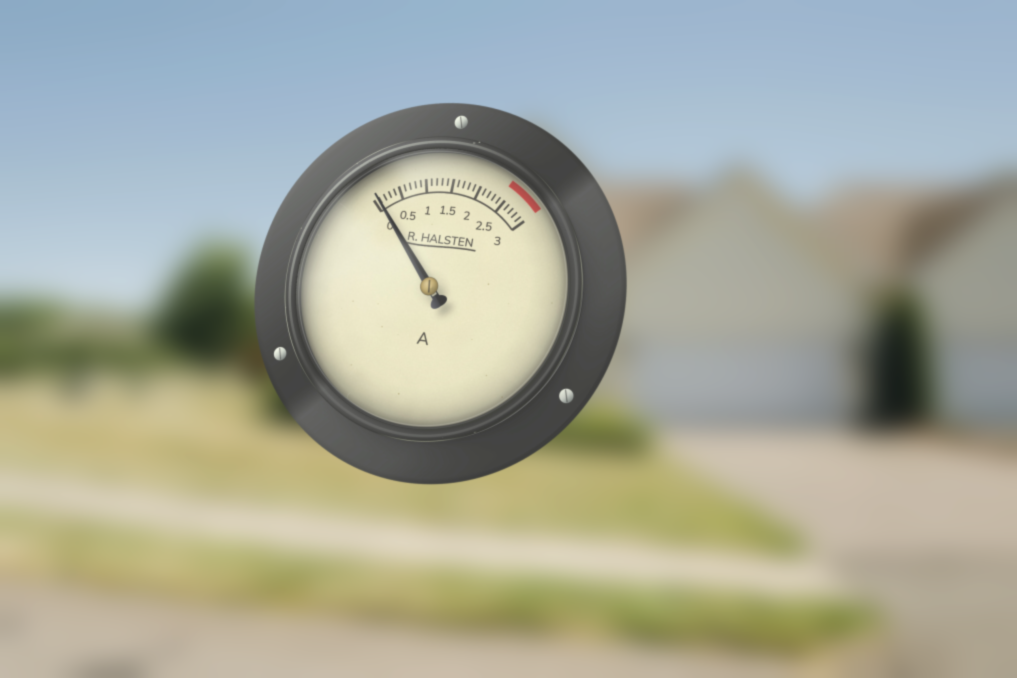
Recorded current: **0.1** A
